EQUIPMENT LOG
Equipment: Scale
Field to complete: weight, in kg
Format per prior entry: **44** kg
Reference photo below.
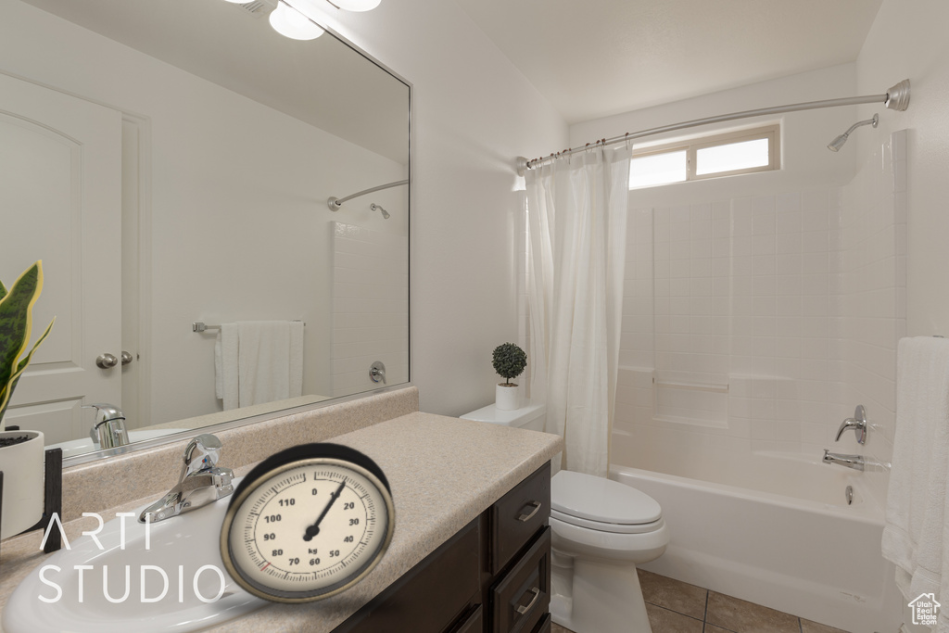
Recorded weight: **10** kg
